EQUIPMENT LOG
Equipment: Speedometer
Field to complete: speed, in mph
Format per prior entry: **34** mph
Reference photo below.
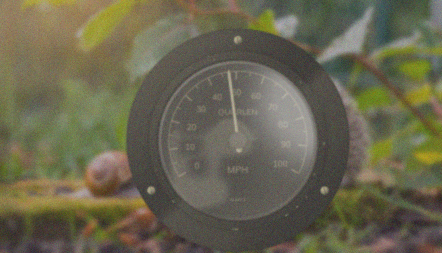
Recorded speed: **47.5** mph
